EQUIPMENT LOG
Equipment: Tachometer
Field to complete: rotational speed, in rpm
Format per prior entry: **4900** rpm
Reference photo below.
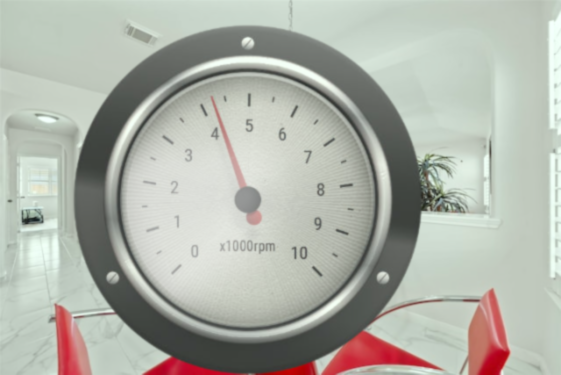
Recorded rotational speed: **4250** rpm
